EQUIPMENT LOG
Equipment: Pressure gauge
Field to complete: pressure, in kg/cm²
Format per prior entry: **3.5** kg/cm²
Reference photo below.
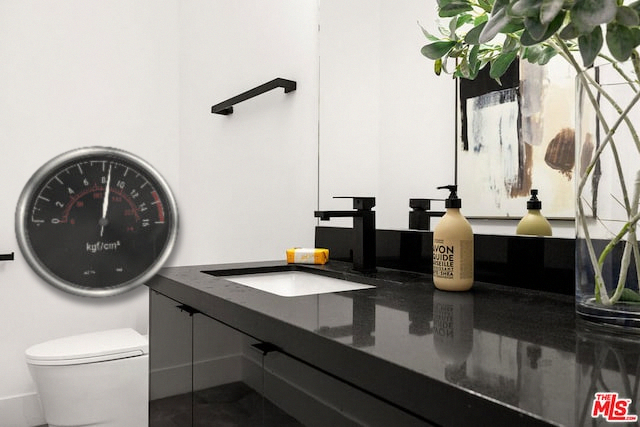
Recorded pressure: **8.5** kg/cm²
